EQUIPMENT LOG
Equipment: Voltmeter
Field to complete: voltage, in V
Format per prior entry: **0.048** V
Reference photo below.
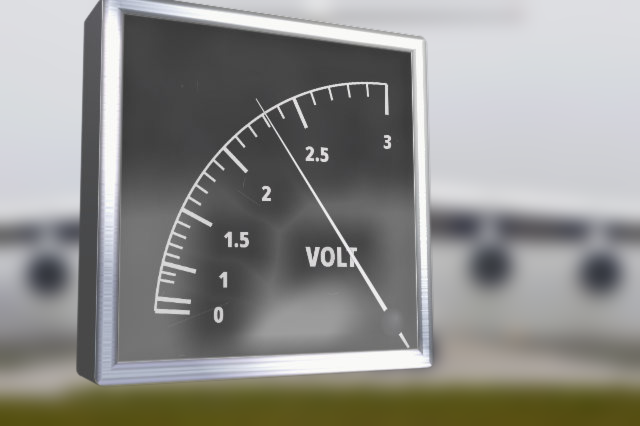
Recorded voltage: **2.3** V
